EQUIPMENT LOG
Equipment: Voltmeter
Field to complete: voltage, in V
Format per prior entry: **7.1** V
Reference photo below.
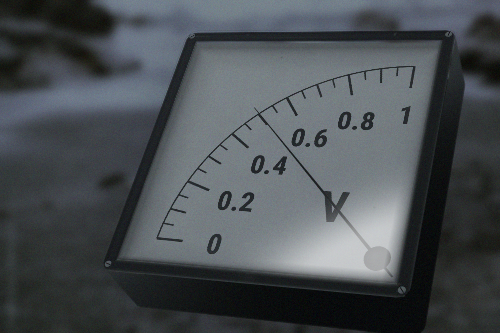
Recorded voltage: **0.5** V
